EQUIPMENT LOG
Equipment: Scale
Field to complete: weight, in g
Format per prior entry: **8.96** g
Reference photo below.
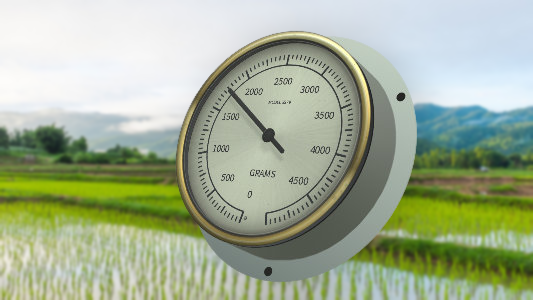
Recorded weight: **1750** g
